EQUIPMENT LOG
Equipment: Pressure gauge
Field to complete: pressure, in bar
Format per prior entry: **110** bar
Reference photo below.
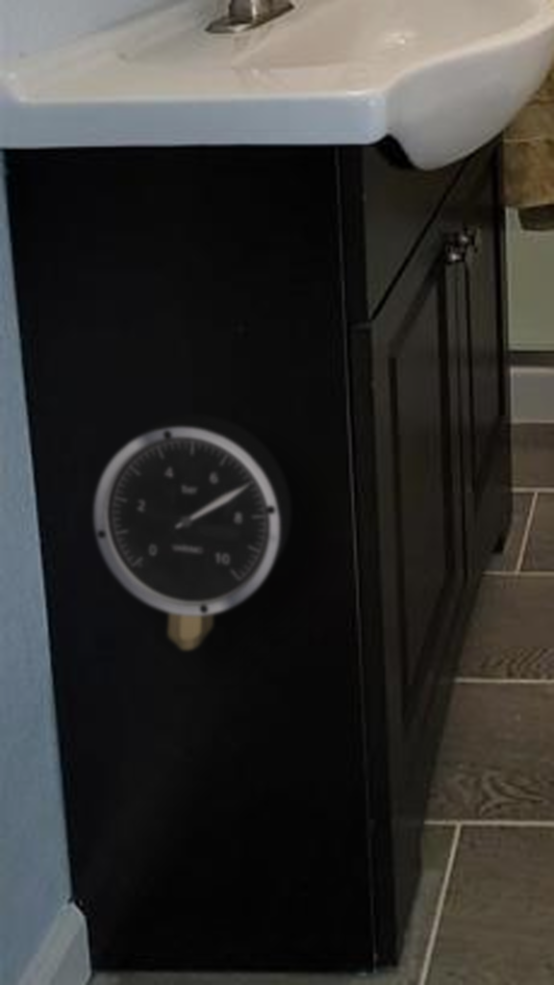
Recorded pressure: **7** bar
